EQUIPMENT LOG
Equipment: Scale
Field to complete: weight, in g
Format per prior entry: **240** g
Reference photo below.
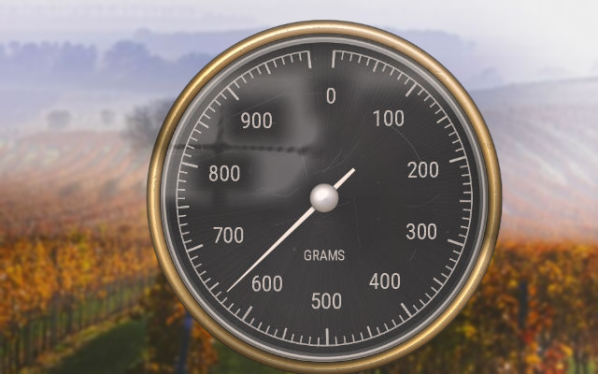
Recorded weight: **635** g
